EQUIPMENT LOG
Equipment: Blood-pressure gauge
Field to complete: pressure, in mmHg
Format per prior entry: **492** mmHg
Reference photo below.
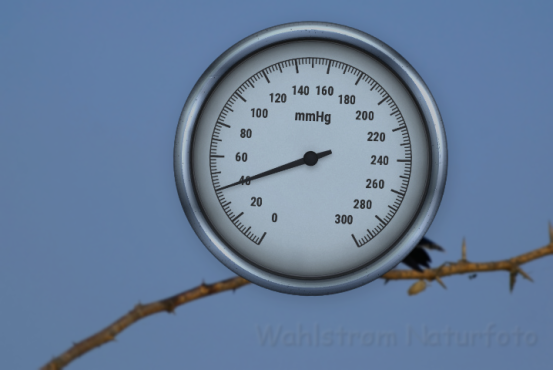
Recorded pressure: **40** mmHg
